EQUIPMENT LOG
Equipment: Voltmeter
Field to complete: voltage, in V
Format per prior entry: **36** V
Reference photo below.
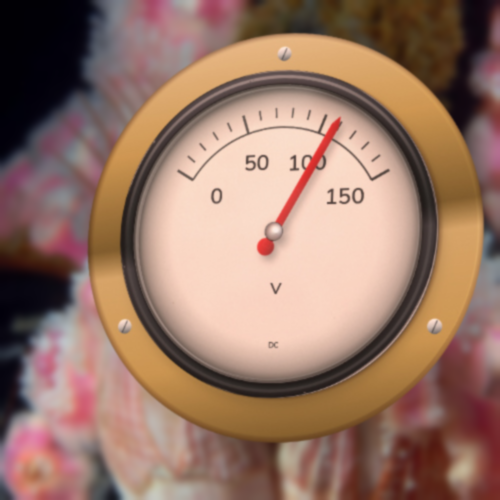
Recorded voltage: **110** V
